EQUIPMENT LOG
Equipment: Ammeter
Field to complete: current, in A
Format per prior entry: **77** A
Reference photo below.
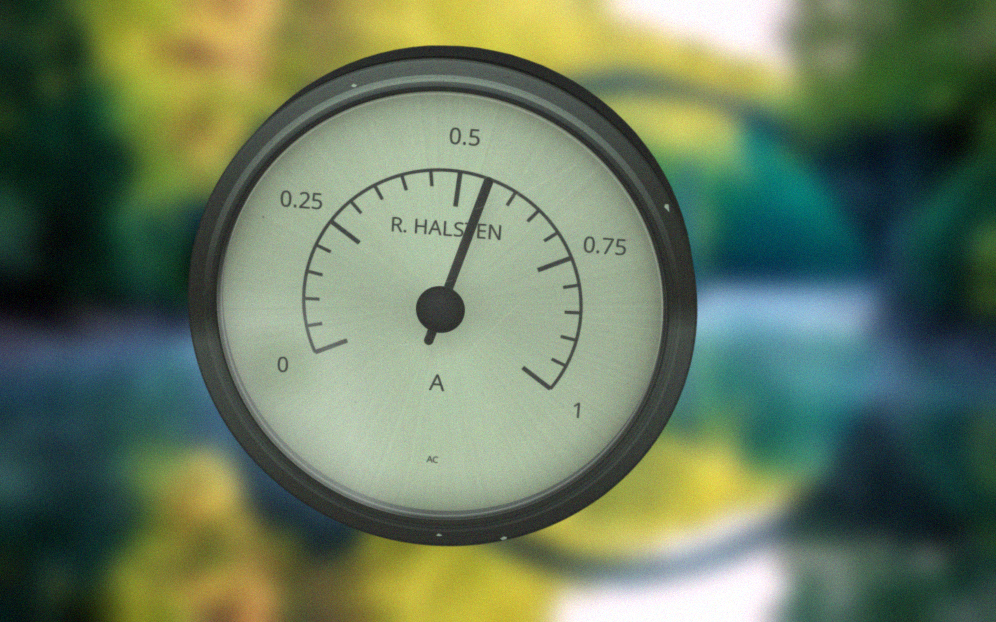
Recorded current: **0.55** A
